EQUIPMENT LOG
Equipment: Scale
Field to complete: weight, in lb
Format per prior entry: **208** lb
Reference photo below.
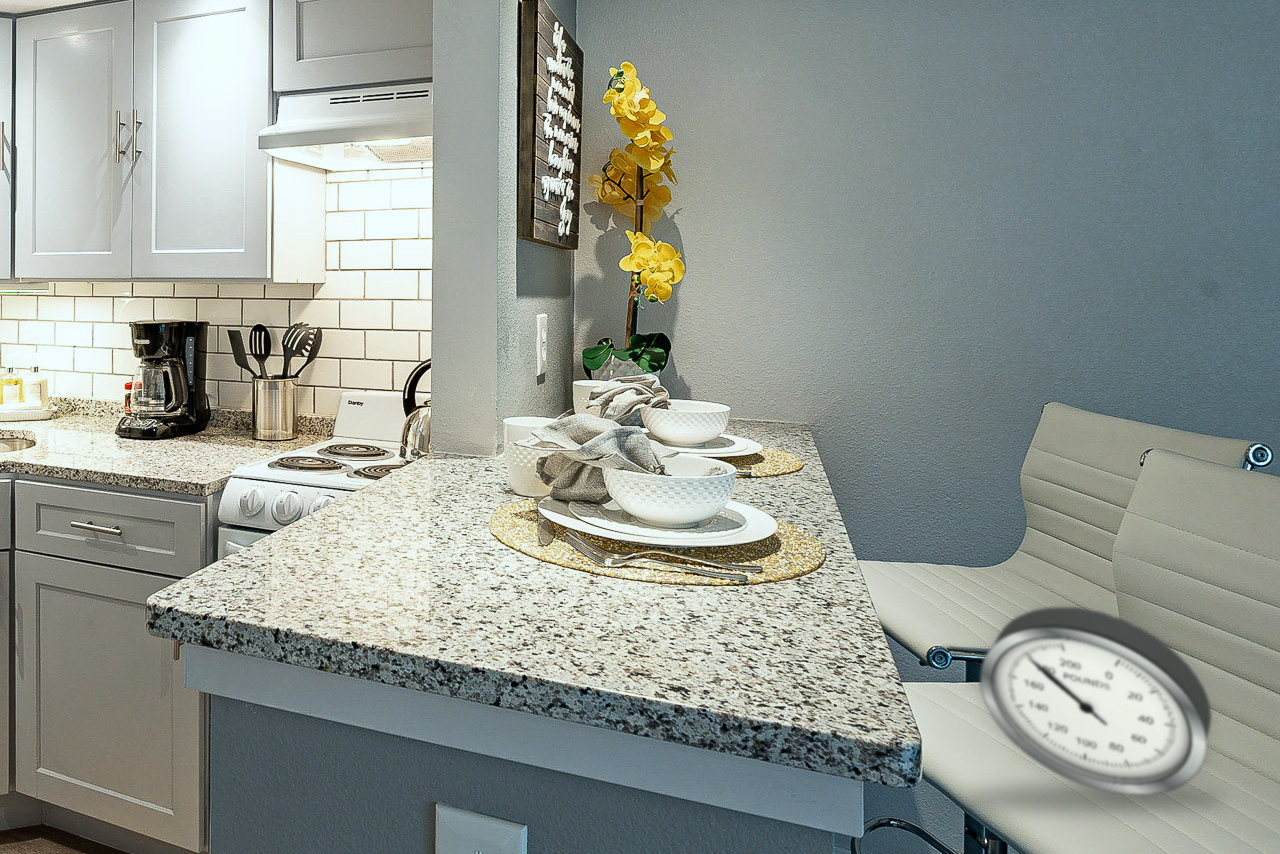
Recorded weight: **180** lb
